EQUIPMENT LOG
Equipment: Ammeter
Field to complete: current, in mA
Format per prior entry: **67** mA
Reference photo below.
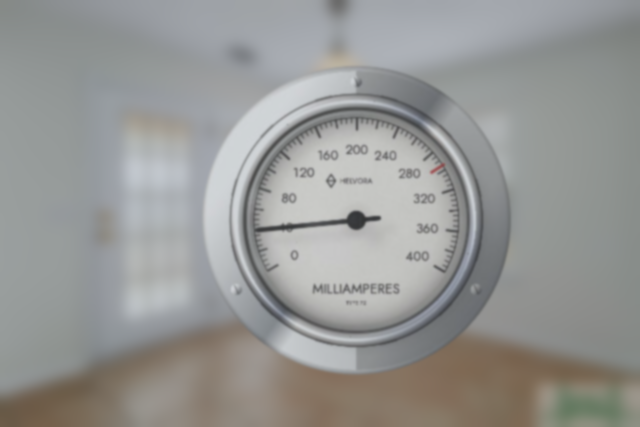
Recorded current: **40** mA
